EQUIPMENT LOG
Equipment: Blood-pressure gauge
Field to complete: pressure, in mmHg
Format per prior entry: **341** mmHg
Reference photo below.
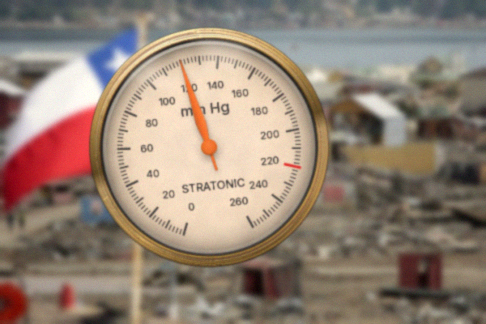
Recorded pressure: **120** mmHg
